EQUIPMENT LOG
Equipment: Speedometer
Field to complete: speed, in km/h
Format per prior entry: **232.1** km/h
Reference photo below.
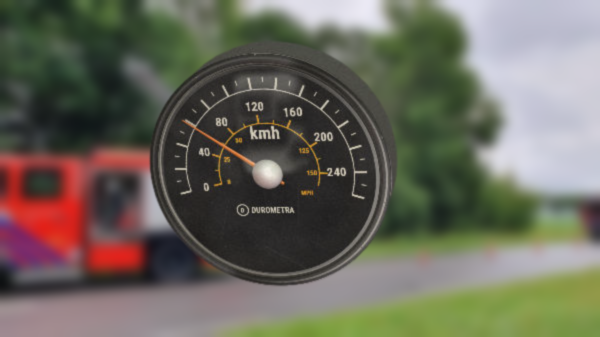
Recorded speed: **60** km/h
